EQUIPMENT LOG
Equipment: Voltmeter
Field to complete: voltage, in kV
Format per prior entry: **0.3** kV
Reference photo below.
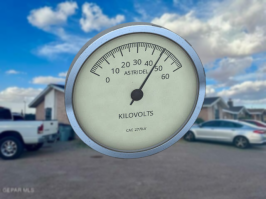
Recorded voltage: **45** kV
